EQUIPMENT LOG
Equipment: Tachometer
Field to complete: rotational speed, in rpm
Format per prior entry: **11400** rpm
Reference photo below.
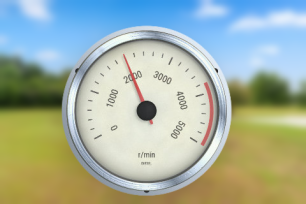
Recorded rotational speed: **2000** rpm
